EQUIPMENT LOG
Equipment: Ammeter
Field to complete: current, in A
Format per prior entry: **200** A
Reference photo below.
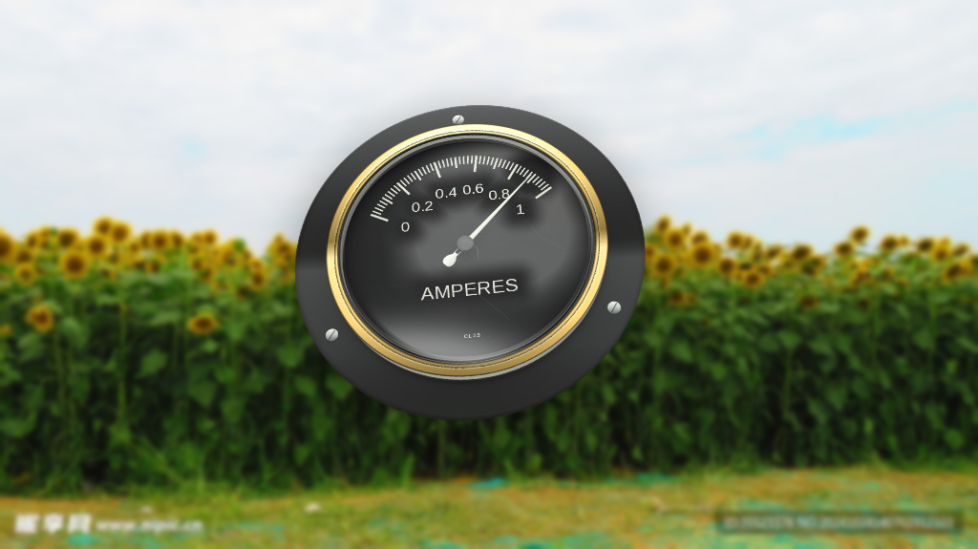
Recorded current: **0.9** A
